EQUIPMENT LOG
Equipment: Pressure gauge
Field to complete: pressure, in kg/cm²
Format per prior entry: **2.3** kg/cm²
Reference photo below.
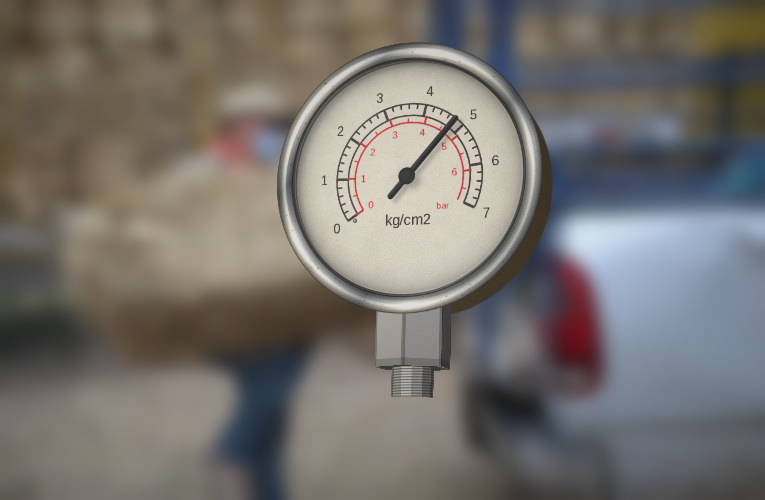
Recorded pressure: **4.8** kg/cm²
